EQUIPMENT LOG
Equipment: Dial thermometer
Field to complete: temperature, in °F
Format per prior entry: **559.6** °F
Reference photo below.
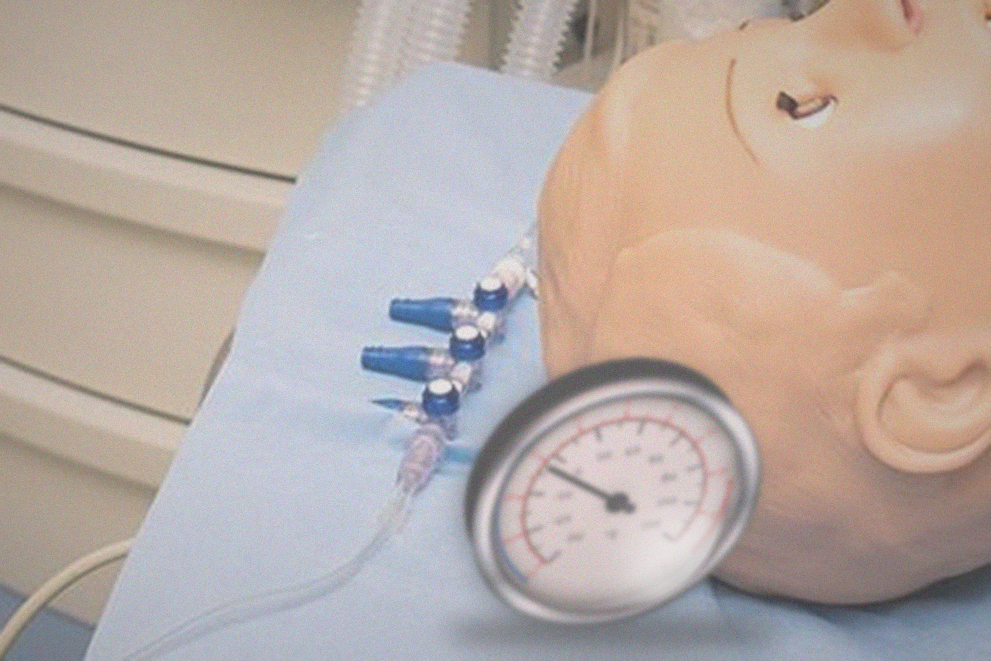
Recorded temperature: **-5** °F
